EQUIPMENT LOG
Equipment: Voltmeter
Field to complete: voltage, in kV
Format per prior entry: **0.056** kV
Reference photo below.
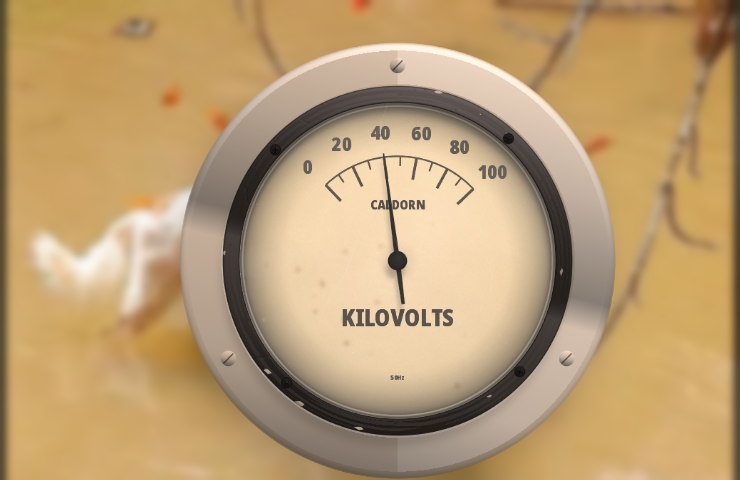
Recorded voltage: **40** kV
